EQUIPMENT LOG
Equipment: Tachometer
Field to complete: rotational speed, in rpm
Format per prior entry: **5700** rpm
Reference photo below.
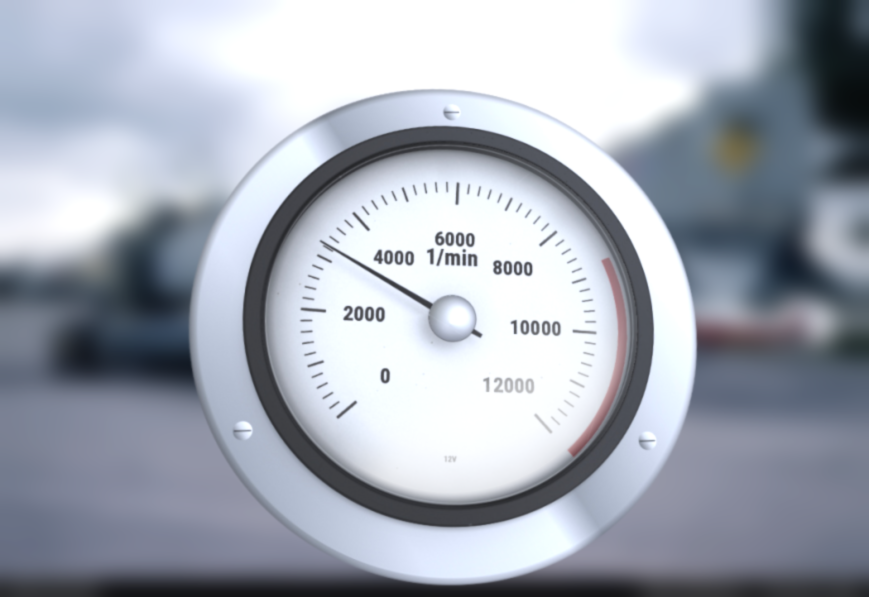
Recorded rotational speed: **3200** rpm
